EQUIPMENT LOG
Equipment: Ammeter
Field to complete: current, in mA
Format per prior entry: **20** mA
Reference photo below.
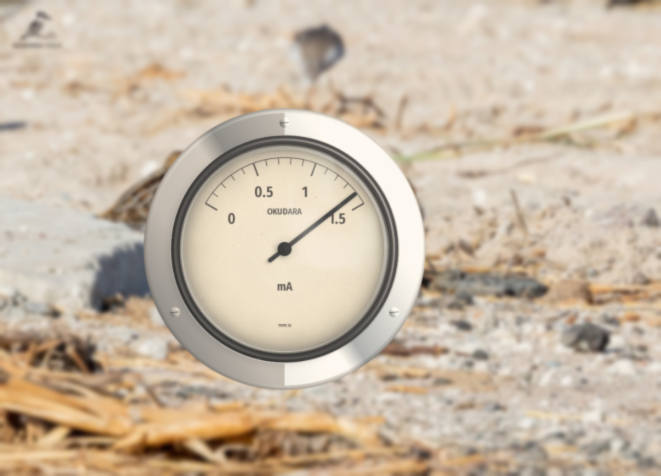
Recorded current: **1.4** mA
